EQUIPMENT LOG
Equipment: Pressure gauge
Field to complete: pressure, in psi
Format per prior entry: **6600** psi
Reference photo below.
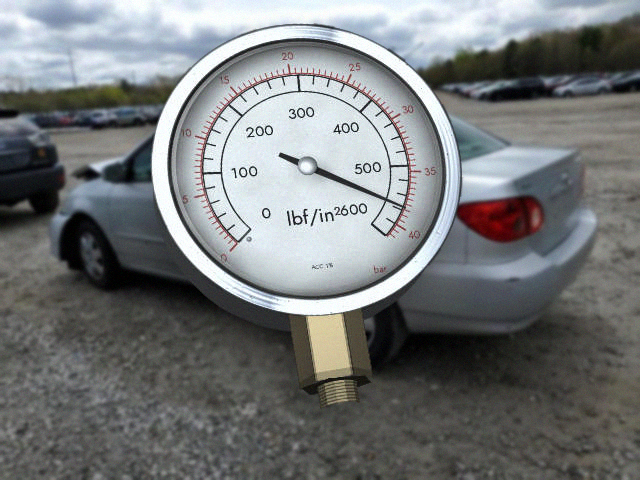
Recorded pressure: **560** psi
